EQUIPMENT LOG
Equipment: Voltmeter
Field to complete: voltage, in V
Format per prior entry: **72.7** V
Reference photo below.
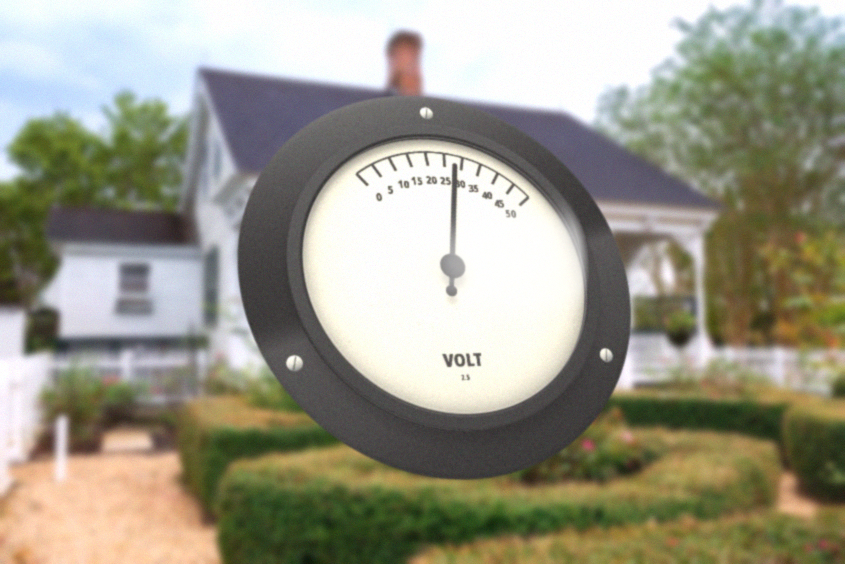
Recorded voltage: **27.5** V
